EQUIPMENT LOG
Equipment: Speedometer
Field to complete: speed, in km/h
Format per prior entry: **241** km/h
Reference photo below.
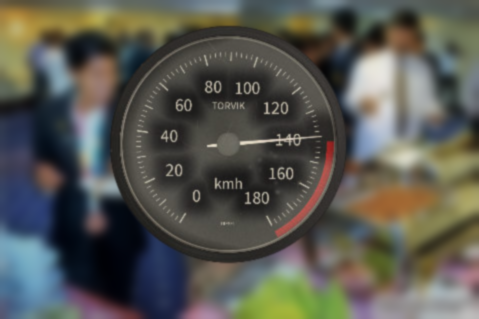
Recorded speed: **140** km/h
